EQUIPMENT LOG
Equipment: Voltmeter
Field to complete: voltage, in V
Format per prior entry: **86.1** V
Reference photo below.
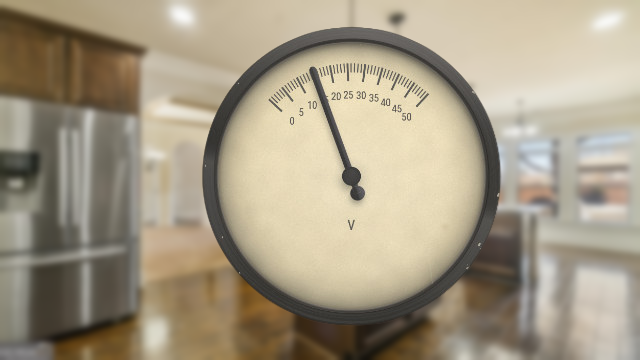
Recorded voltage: **15** V
